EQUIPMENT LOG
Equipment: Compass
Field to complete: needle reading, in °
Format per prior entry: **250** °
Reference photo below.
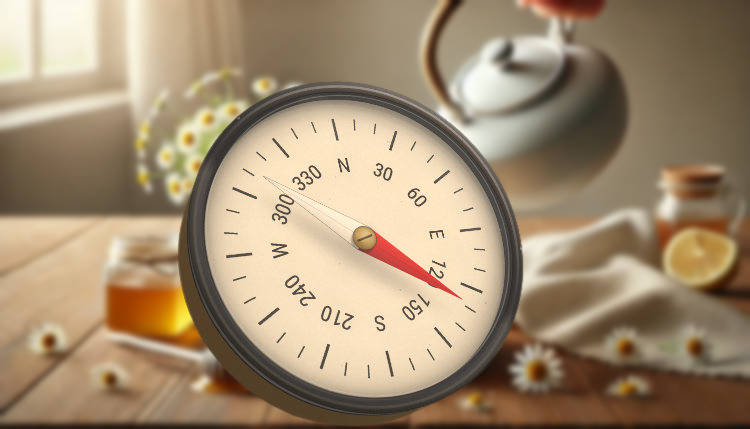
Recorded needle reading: **130** °
